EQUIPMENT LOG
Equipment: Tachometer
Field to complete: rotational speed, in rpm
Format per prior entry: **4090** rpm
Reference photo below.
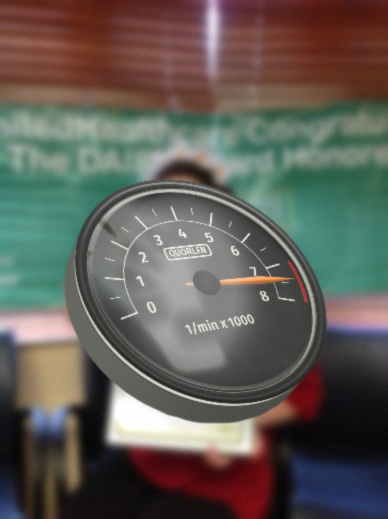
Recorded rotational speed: **7500** rpm
